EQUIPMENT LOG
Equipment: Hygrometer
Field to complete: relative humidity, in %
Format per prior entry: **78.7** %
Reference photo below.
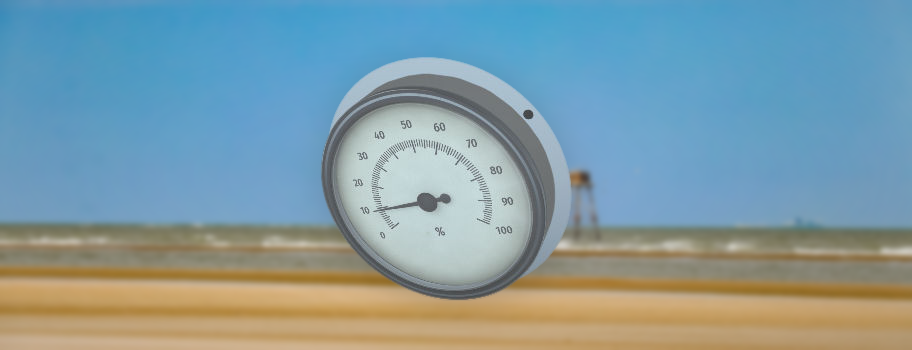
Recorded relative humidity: **10** %
